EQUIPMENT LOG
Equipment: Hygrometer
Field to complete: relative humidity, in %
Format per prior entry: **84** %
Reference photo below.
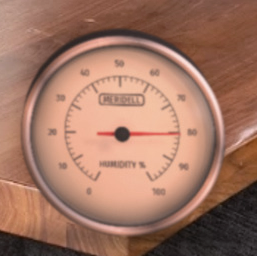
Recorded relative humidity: **80** %
